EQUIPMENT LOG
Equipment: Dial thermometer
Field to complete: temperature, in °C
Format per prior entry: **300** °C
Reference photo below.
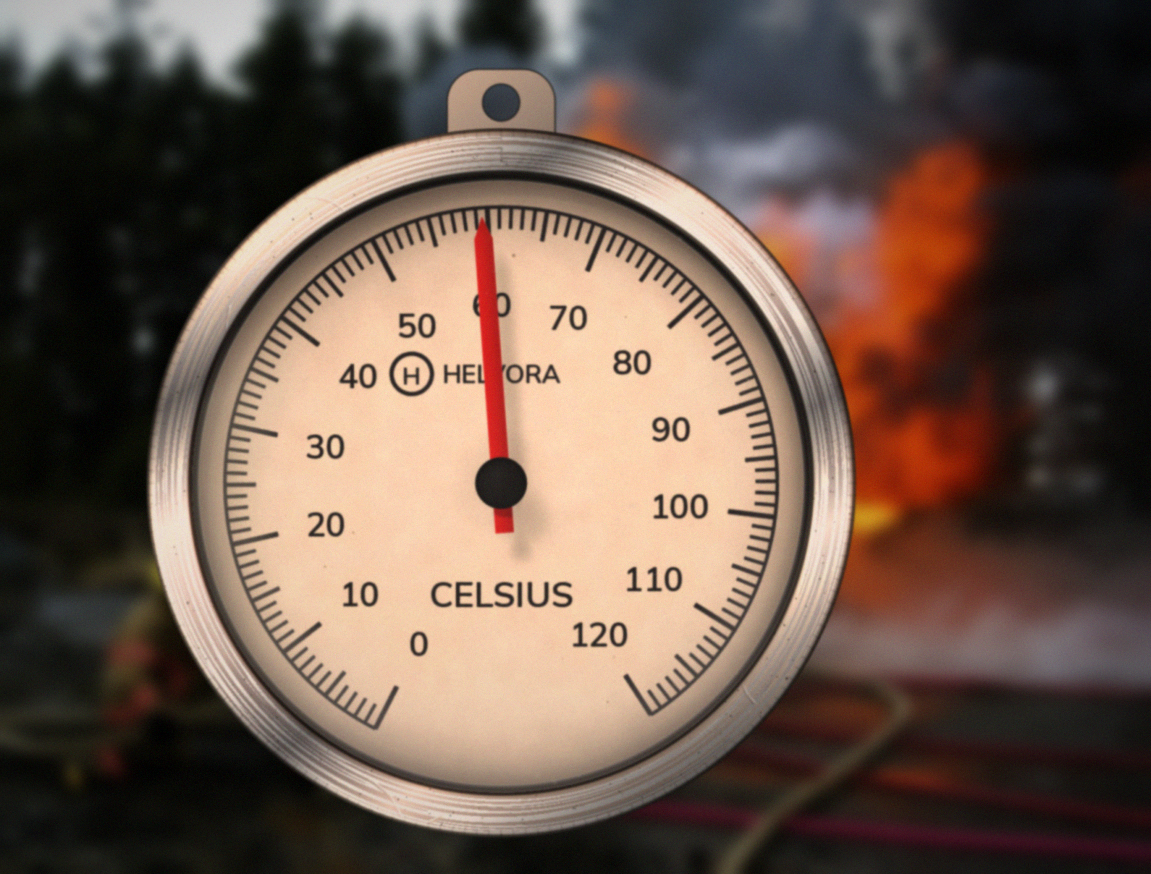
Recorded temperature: **59.5** °C
